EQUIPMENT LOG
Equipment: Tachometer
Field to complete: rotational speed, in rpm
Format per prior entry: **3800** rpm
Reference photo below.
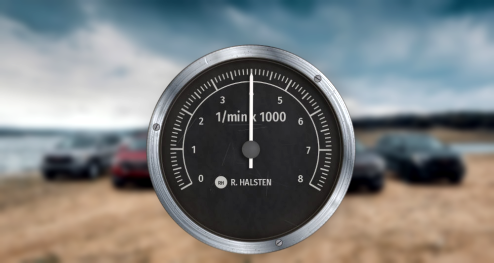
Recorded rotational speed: **4000** rpm
